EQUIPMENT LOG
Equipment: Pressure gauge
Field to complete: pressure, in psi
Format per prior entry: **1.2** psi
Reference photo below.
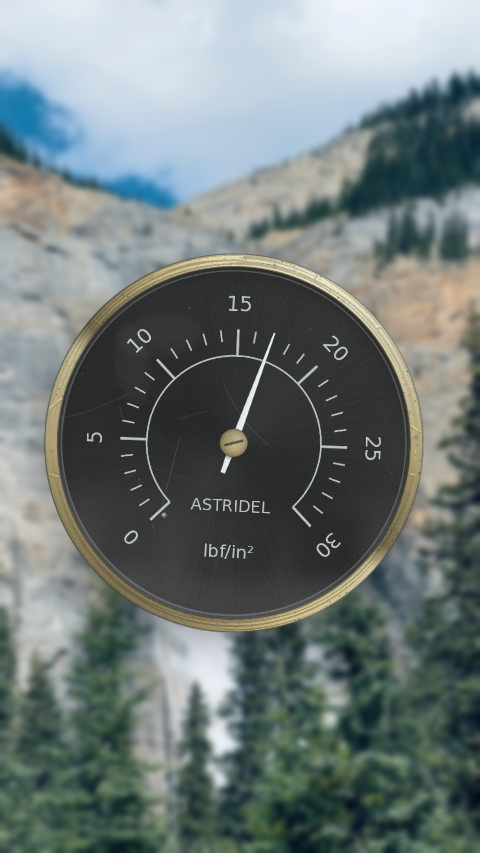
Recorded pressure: **17** psi
